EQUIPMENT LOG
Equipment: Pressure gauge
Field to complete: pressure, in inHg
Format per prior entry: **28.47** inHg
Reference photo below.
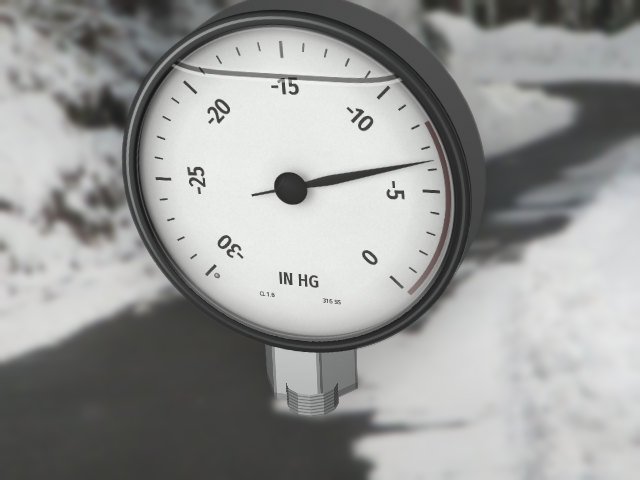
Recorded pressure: **-6.5** inHg
